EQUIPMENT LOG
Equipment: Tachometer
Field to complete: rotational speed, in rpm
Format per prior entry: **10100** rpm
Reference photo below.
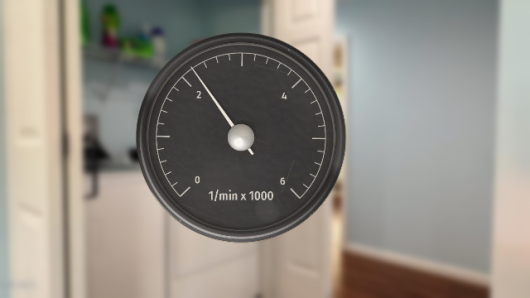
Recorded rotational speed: **2200** rpm
